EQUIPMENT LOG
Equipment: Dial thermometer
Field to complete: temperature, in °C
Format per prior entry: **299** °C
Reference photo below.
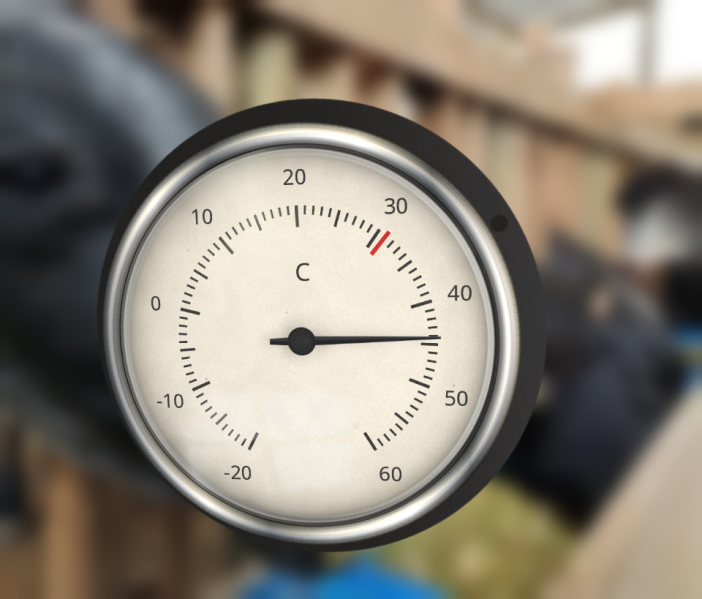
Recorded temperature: **44** °C
